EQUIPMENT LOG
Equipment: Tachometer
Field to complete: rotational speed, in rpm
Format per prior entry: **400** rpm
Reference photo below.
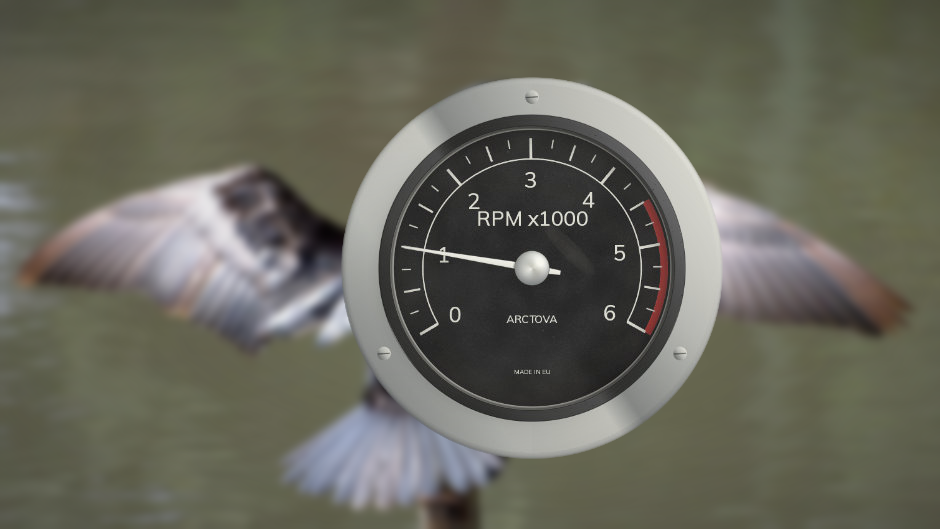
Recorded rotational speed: **1000** rpm
